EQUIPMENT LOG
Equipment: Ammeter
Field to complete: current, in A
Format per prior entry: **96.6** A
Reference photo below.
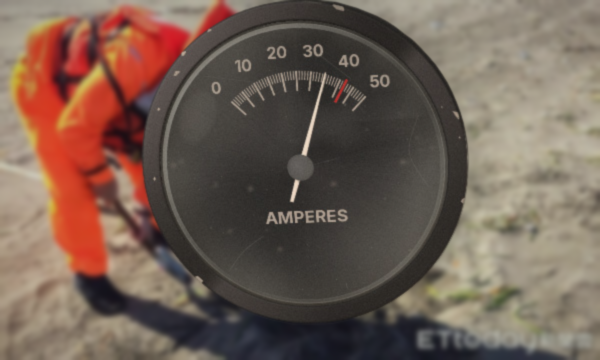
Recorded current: **35** A
